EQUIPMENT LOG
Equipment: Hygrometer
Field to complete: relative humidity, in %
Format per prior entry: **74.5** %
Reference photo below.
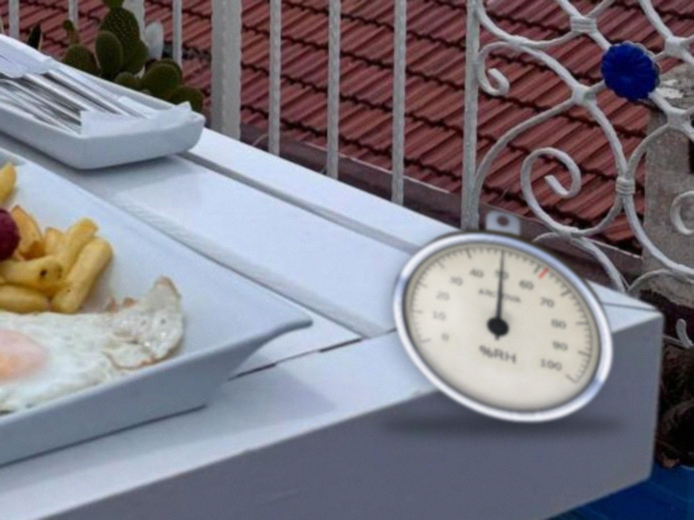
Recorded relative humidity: **50** %
